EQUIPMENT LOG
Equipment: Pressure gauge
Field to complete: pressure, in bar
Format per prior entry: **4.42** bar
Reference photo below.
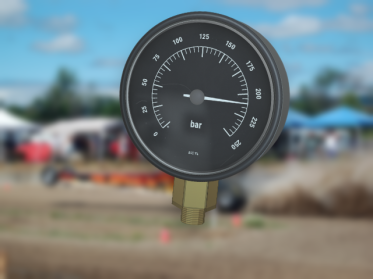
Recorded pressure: **210** bar
